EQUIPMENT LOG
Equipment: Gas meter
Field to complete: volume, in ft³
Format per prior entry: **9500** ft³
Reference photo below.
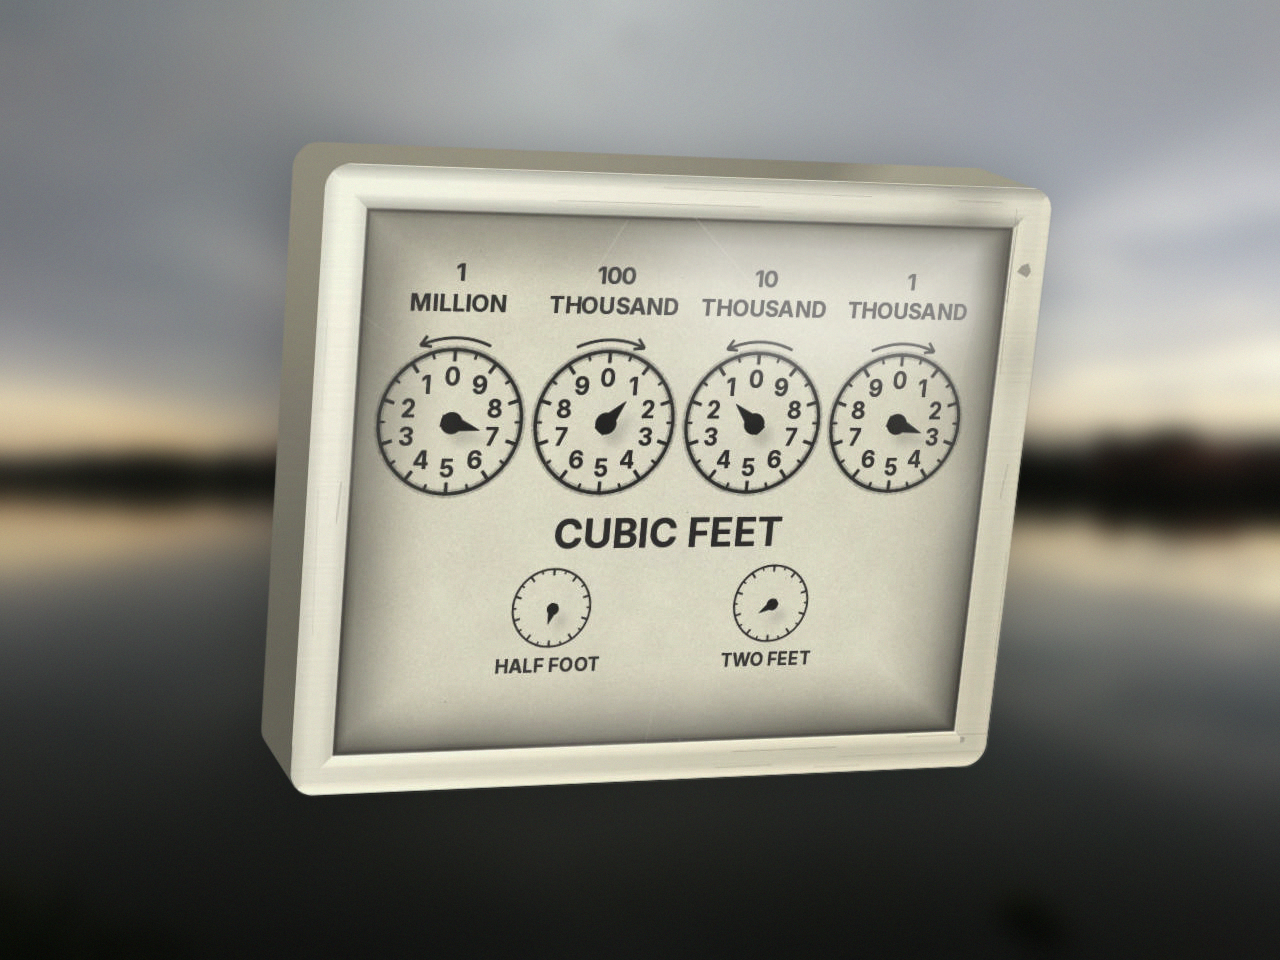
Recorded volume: **711300** ft³
